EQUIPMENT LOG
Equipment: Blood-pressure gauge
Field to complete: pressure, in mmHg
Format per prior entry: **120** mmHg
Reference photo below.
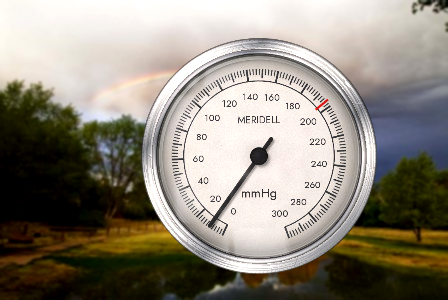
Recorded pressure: **10** mmHg
